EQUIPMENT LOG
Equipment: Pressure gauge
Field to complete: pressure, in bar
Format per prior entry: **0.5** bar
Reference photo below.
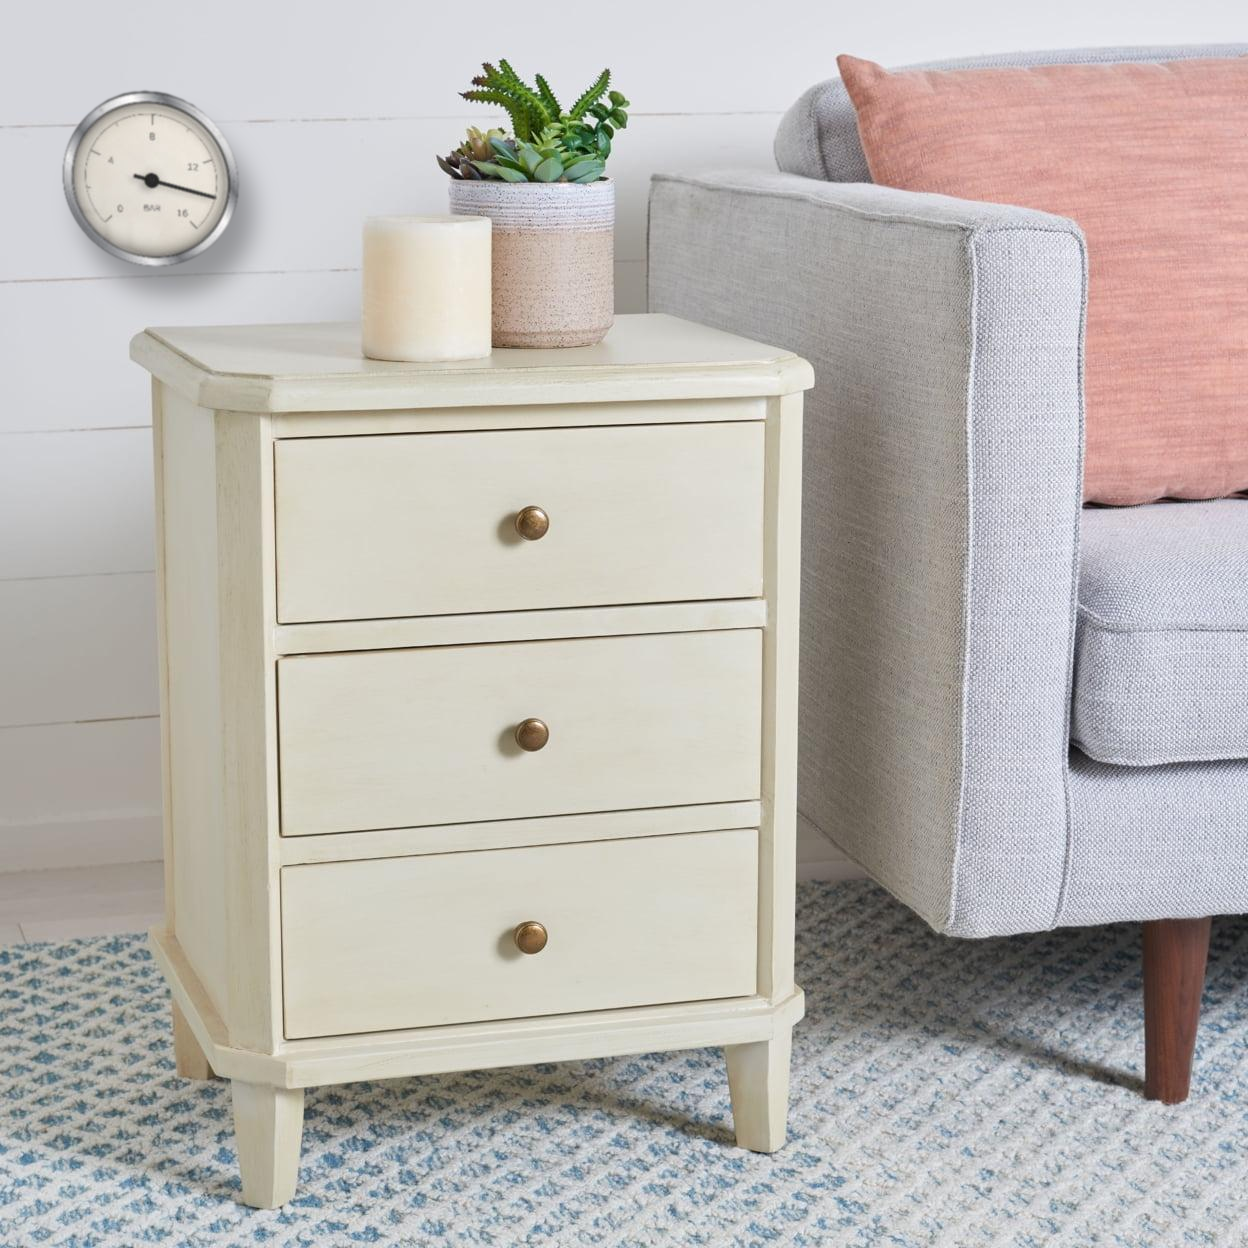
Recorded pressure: **14** bar
